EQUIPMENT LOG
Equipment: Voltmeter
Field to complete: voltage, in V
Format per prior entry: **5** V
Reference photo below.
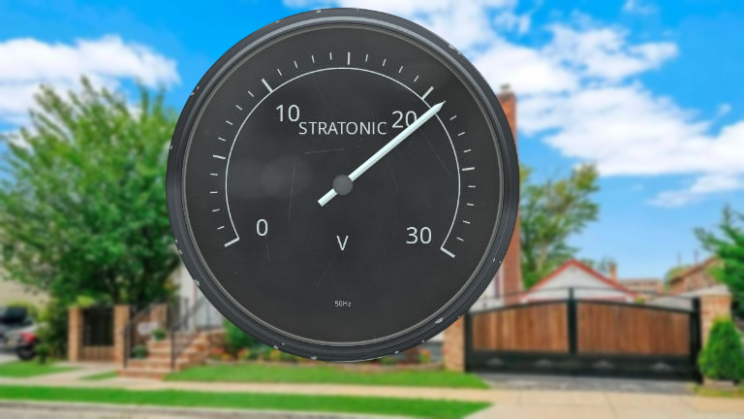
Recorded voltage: **21** V
